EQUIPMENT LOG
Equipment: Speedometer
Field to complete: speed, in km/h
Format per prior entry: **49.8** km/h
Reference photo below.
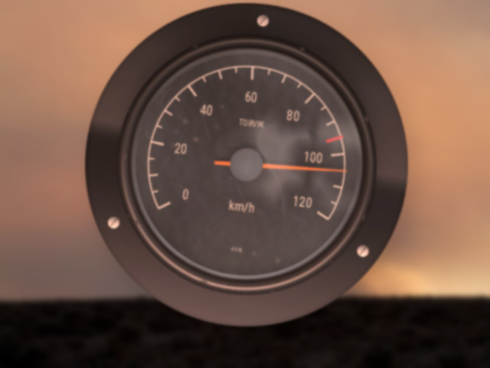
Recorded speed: **105** km/h
